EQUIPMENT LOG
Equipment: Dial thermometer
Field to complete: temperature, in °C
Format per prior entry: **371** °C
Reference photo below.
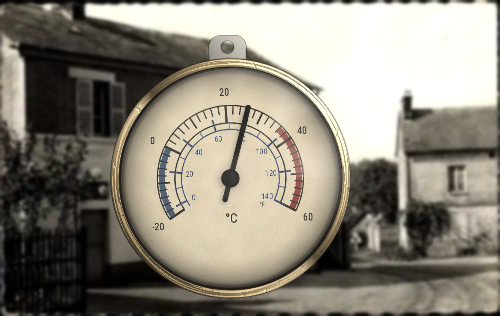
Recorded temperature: **26** °C
